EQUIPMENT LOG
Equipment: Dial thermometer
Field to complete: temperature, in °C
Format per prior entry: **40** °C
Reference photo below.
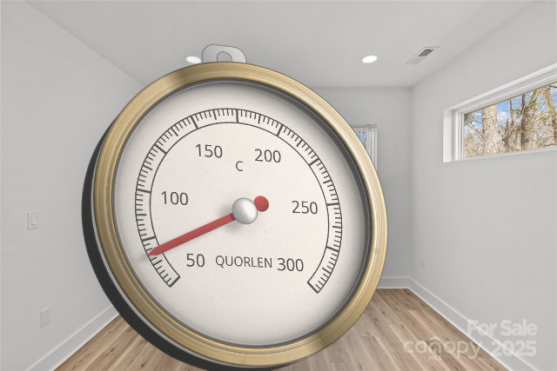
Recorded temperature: **67.5** °C
